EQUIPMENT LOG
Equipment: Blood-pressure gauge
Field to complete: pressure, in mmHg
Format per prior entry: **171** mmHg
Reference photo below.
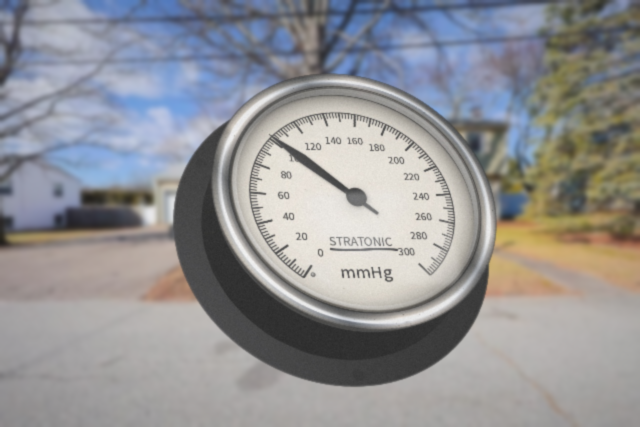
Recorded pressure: **100** mmHg
